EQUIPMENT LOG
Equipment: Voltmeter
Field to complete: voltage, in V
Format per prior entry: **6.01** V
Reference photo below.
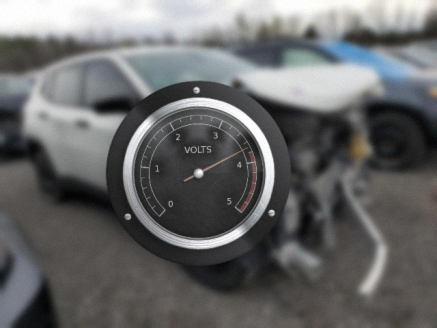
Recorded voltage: **3.7** V
